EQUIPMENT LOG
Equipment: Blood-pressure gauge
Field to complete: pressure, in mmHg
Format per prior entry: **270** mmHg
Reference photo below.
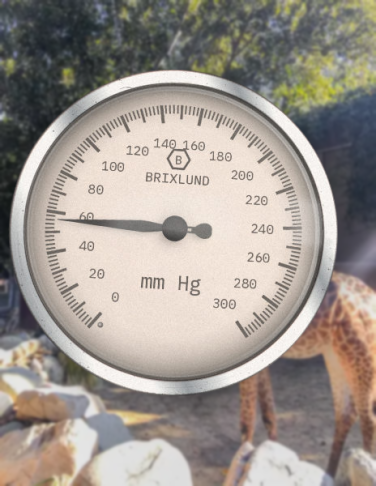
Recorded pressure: **56** mmHg
